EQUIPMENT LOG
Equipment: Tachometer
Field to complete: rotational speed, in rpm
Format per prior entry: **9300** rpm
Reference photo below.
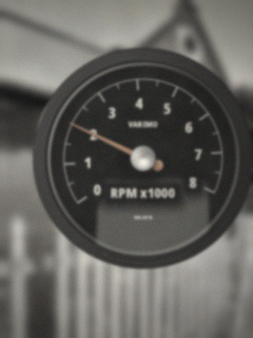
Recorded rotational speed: **2000** rpm
